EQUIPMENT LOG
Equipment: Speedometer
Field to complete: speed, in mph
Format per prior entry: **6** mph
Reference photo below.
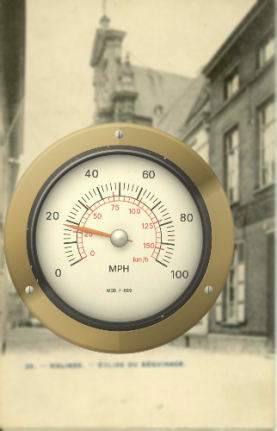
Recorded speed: **18** mph
